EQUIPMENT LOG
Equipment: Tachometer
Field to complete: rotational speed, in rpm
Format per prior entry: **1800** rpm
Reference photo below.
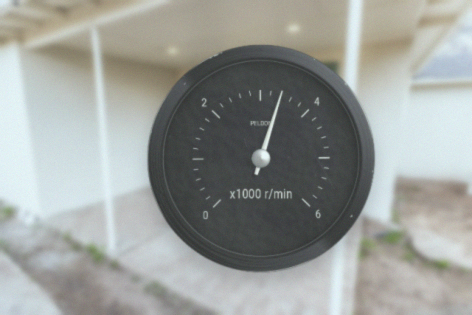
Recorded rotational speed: **3400** rpm
